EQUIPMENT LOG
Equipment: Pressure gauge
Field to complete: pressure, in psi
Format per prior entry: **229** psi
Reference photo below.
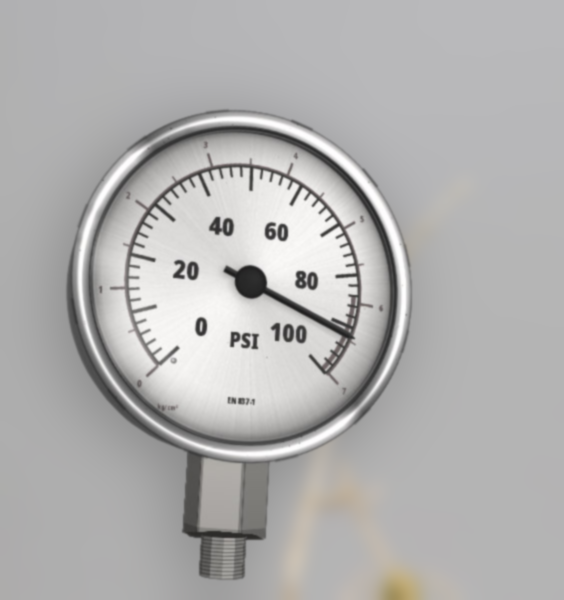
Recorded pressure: **92** psi
